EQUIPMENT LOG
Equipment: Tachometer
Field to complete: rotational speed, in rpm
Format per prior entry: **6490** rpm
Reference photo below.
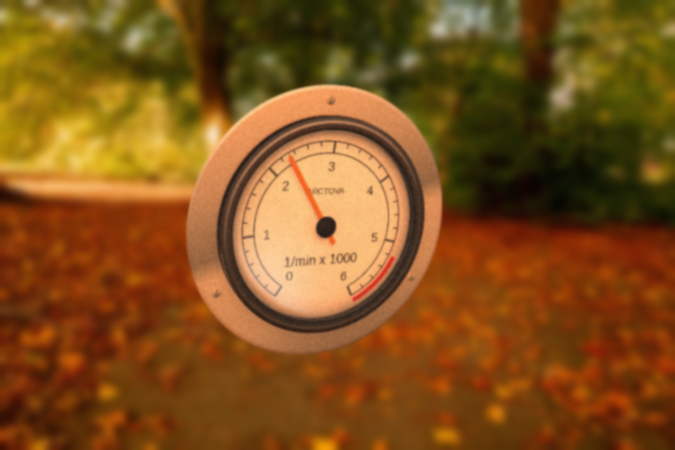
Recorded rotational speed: **2300** rpm
